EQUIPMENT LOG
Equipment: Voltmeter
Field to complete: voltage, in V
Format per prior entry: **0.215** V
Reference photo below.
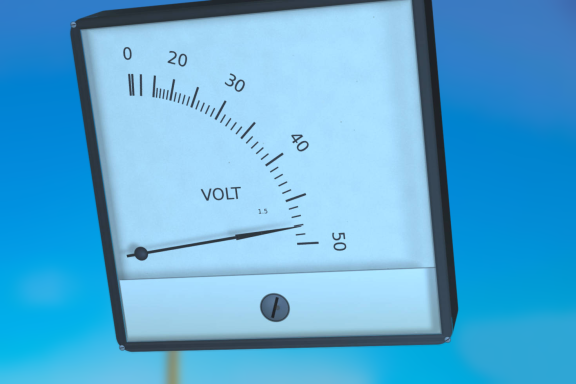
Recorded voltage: **48** V
